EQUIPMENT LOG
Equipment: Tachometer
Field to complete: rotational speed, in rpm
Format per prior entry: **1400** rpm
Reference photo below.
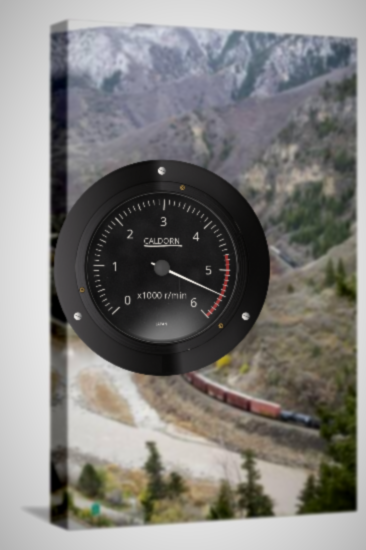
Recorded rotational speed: **5500** rpm
